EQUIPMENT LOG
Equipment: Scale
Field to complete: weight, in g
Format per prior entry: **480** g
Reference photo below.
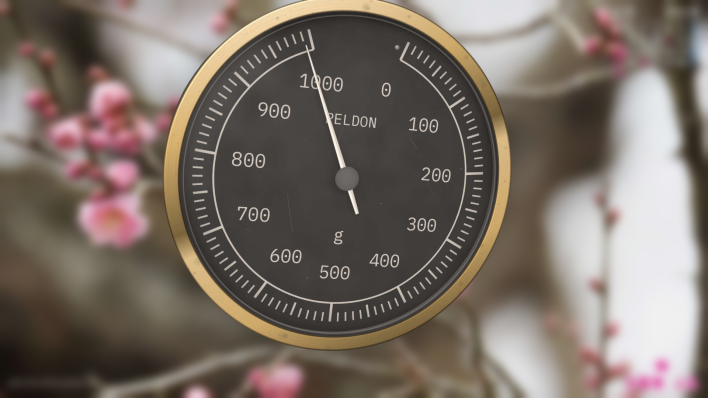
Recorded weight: **990** g
